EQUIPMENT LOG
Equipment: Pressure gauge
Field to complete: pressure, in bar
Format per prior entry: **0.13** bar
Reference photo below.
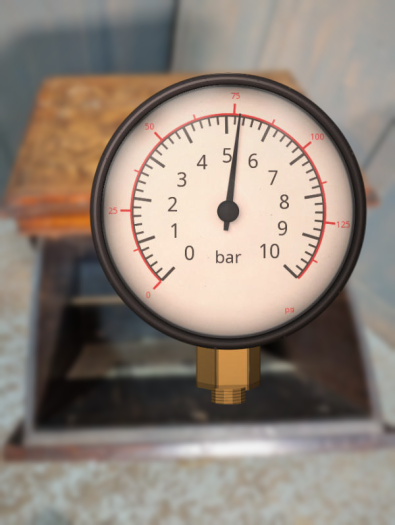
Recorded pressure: **5.3** bar
